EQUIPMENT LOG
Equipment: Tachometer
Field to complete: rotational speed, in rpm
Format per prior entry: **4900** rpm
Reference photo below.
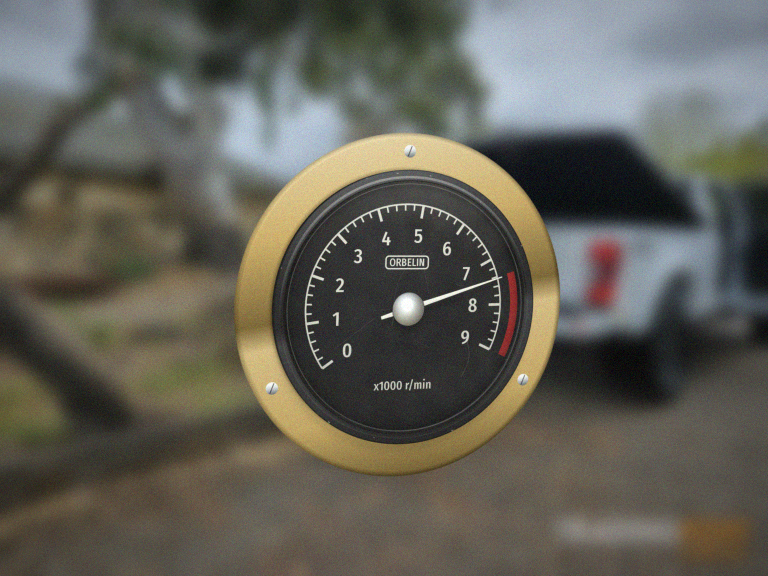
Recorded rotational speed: **7400** rpm
